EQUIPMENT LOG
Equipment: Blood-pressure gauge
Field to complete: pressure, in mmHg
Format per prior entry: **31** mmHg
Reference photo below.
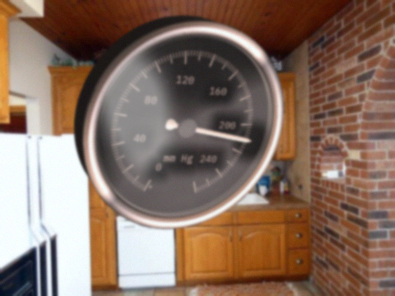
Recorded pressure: **210** mmHg
